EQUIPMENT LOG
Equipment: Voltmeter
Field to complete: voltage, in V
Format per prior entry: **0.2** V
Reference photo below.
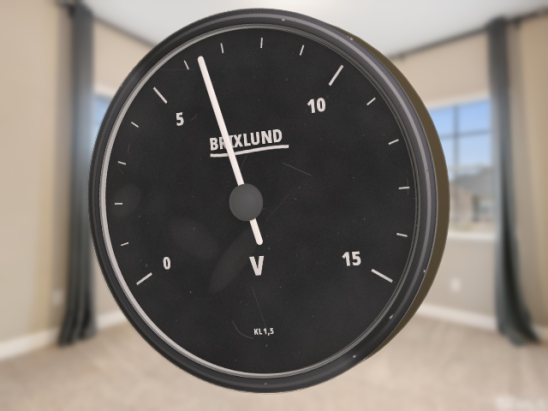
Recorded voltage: **6.5** V
